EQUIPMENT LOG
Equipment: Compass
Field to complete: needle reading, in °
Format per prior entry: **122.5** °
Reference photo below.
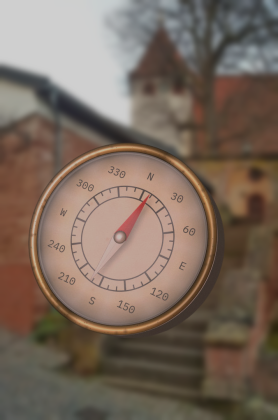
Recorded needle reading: **10** °
